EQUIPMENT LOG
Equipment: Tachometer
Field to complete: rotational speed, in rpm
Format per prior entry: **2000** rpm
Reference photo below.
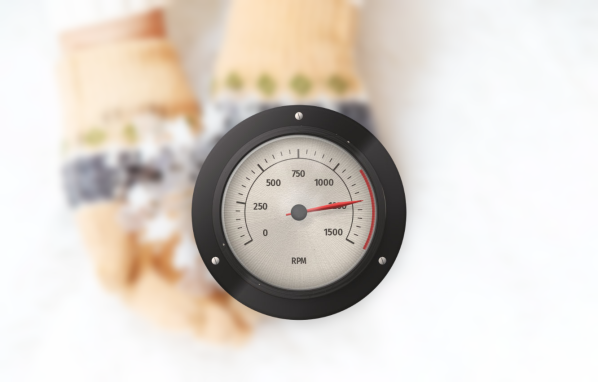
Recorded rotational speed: **1250** rpm
